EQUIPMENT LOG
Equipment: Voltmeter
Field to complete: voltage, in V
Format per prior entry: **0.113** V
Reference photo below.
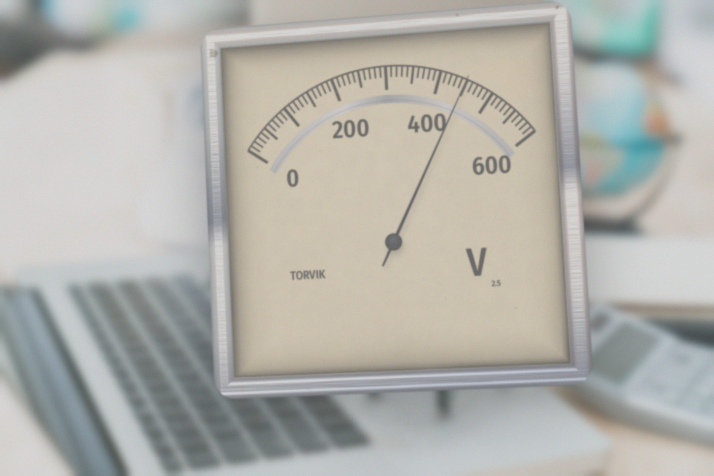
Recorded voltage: **450** V
